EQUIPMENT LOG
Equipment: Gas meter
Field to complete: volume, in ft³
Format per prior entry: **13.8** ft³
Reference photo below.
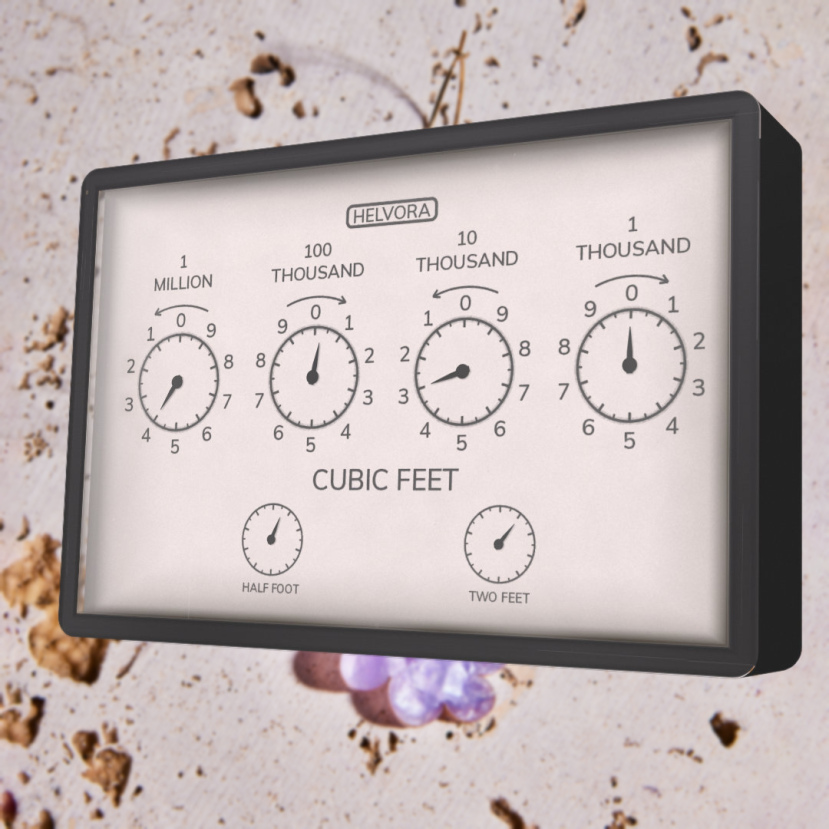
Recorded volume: **403000** ft³
